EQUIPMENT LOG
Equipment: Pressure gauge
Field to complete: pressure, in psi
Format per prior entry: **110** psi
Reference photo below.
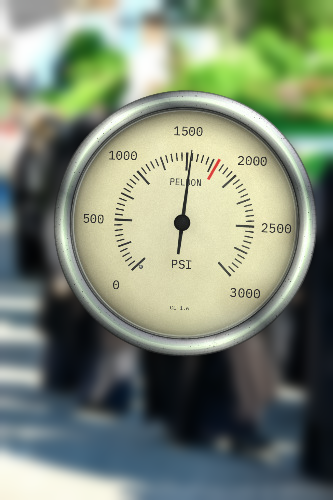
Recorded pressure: **1550** psi
